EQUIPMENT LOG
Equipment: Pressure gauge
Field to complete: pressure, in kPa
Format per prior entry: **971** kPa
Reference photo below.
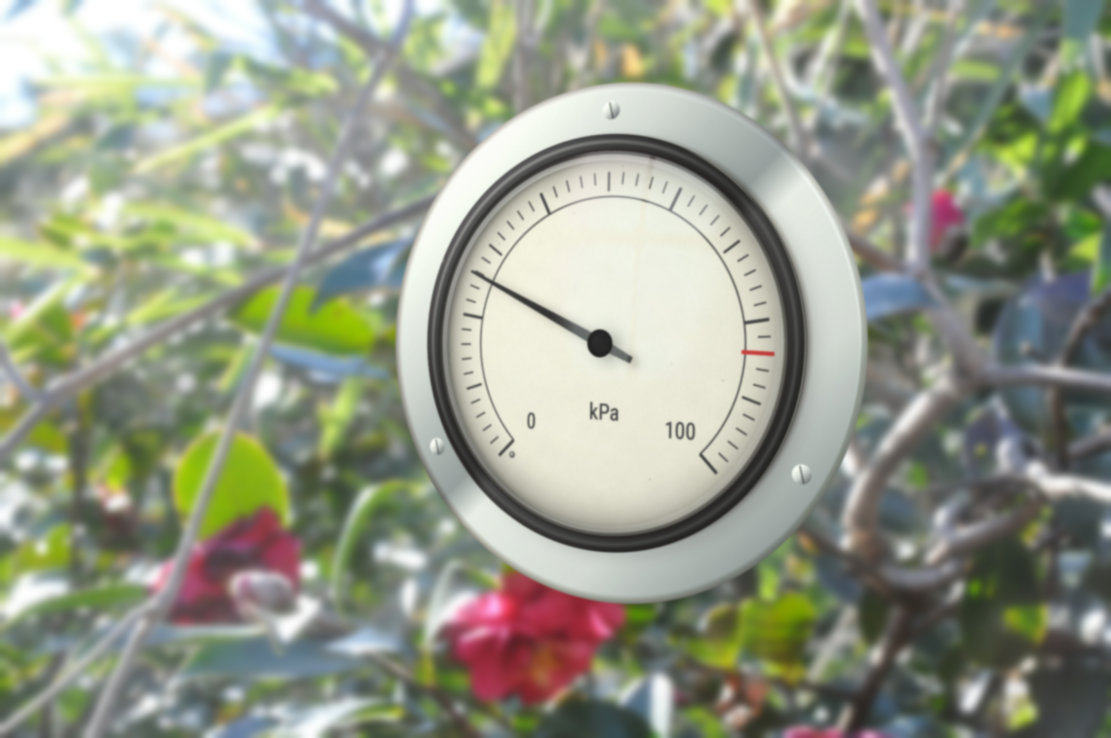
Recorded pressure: **26** kPa
